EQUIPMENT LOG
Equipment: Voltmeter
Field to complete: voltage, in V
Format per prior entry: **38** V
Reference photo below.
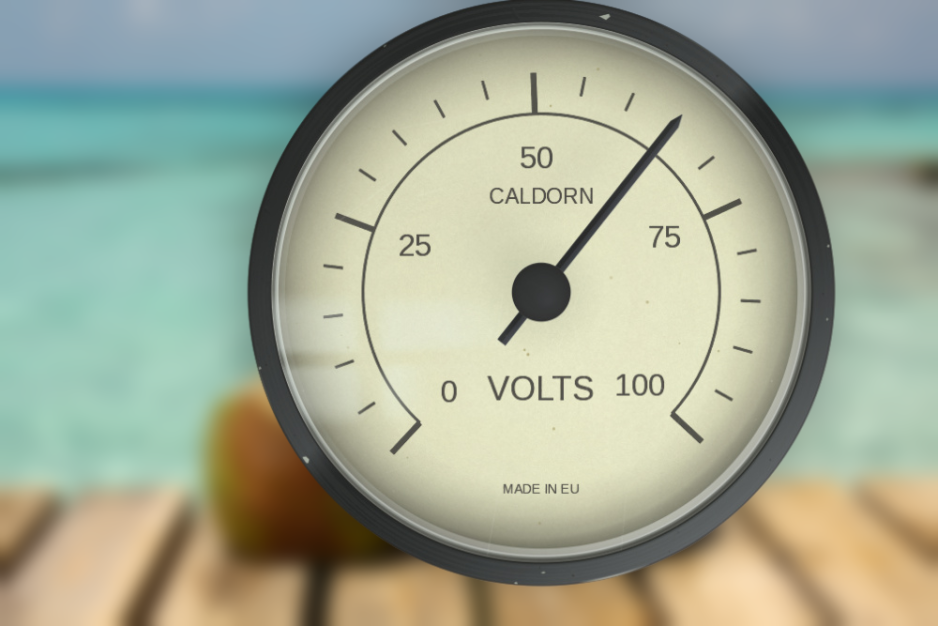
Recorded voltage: **65** V
